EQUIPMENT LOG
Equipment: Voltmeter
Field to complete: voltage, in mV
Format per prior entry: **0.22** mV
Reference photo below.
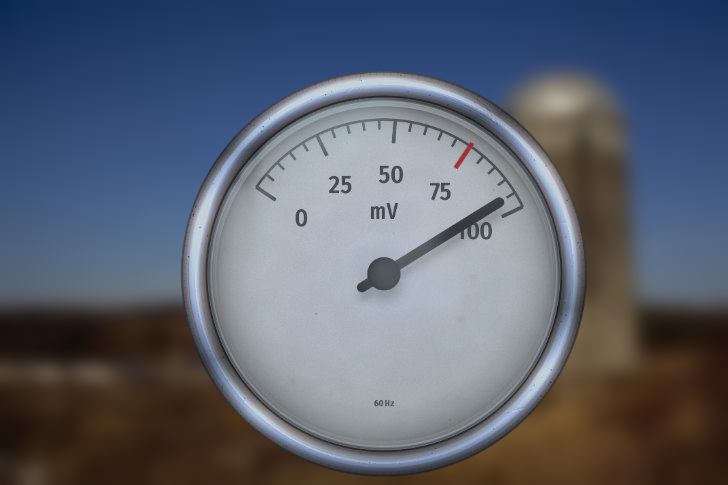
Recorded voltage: **95** mV
